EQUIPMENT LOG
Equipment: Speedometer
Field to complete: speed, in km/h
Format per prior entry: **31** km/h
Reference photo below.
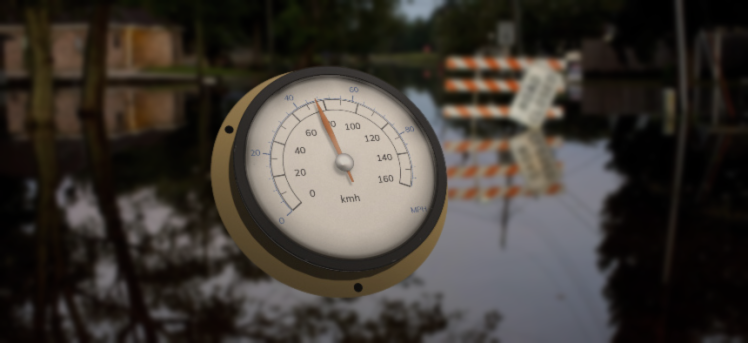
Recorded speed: **75** km/h
